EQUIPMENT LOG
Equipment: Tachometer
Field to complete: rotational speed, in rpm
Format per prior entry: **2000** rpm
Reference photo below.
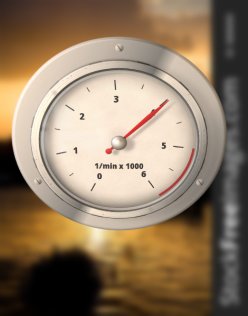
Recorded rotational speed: **4000** rpm
